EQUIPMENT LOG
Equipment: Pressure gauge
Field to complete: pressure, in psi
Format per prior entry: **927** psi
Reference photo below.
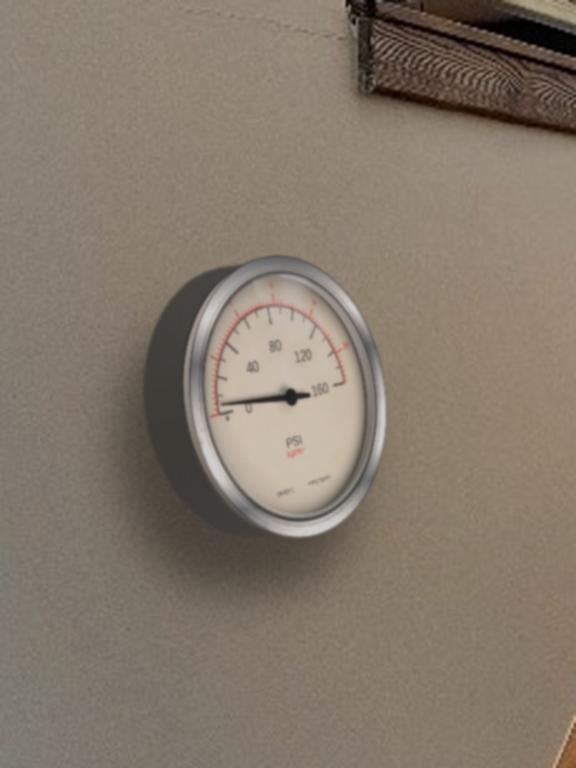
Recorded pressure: **5** psi
